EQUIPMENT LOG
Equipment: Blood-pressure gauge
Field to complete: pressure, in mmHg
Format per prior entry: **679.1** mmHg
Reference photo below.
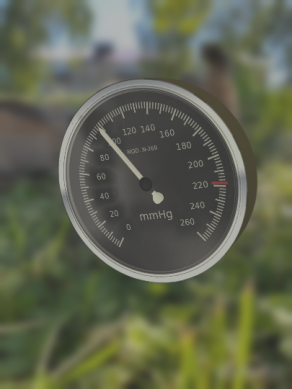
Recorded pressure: **100** mmHg
